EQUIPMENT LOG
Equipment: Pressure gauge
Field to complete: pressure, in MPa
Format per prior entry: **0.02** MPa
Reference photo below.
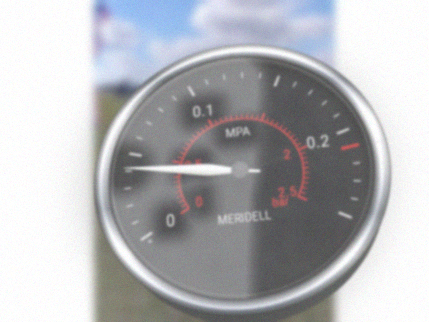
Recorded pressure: **0.04** MPa
